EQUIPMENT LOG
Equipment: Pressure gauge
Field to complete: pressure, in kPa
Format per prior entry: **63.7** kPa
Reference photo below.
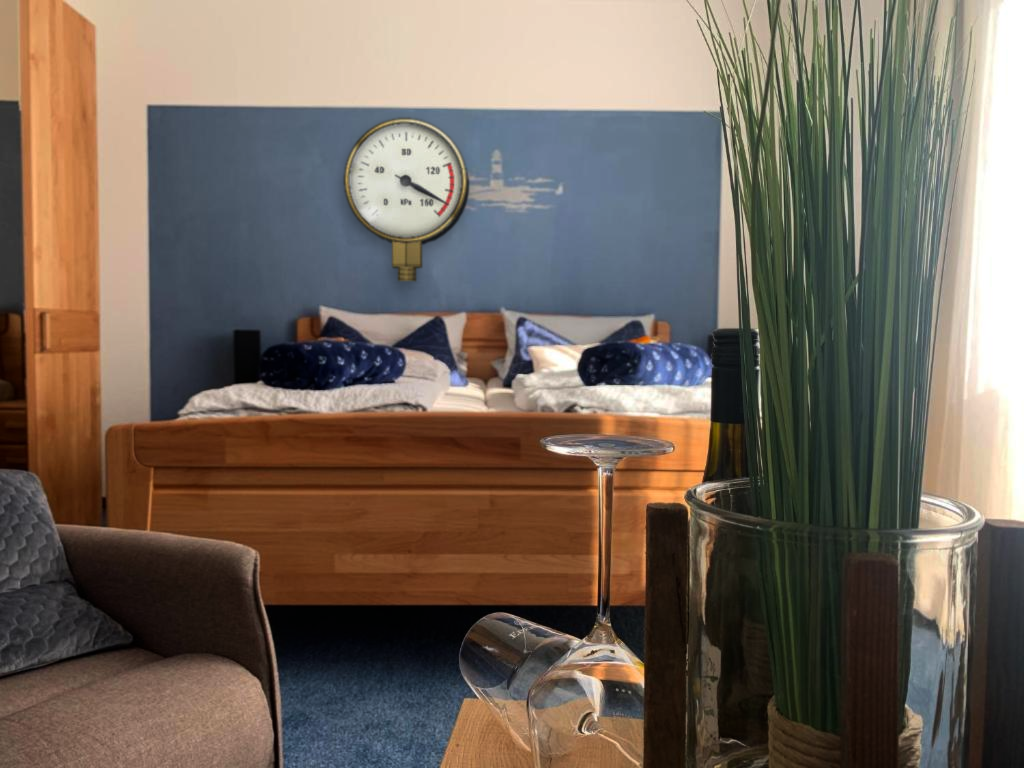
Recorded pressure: **150** kPa
